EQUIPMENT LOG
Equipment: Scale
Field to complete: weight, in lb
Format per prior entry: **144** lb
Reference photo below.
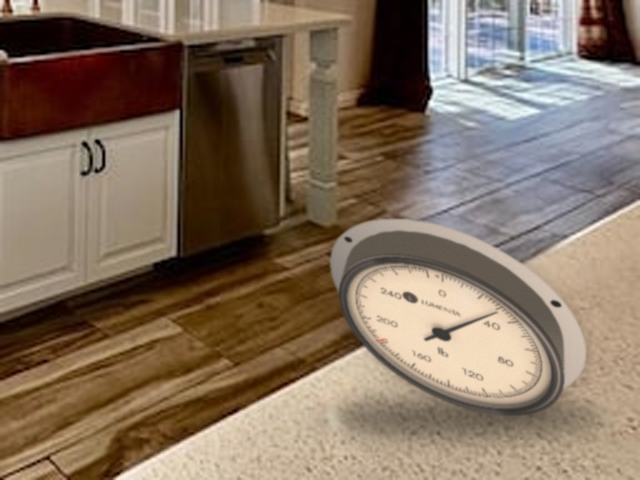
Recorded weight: **30** lb
